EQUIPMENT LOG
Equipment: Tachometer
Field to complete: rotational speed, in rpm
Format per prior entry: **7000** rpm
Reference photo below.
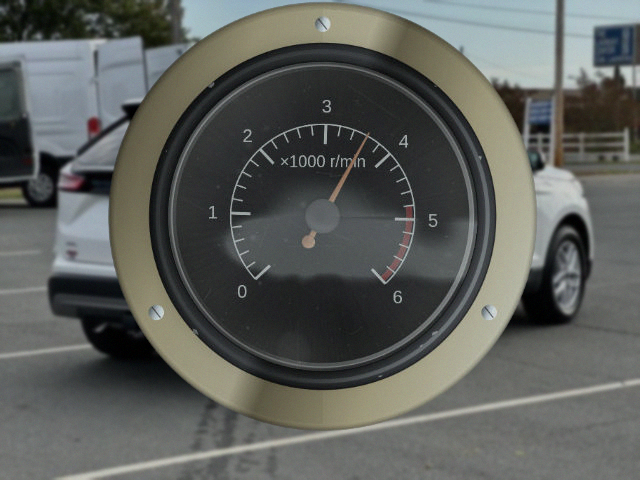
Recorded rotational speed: **3600** rpm
